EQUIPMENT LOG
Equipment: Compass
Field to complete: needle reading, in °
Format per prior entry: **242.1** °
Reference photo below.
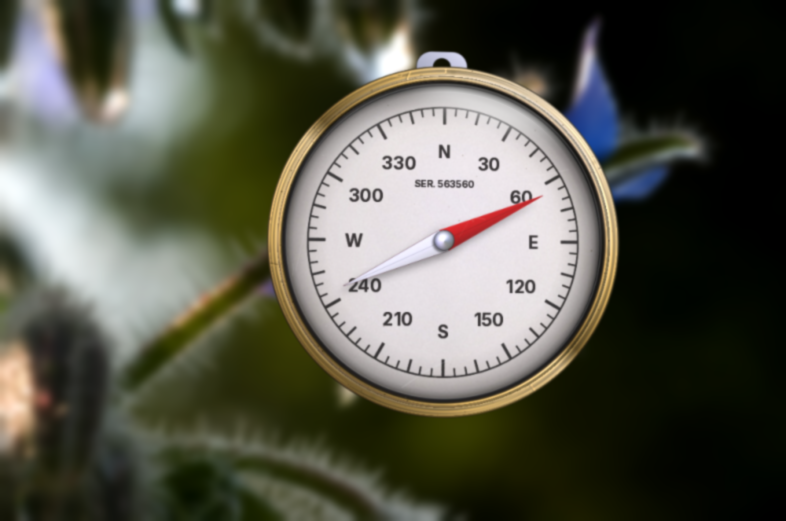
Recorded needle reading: **65** °
